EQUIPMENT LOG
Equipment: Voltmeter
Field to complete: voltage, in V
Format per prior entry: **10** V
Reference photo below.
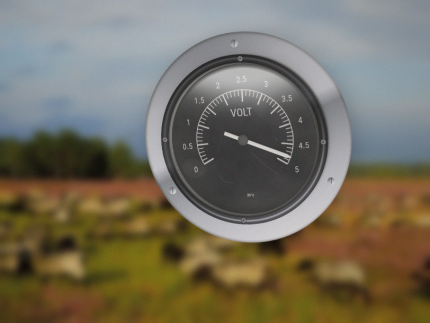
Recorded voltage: **4.8** V
